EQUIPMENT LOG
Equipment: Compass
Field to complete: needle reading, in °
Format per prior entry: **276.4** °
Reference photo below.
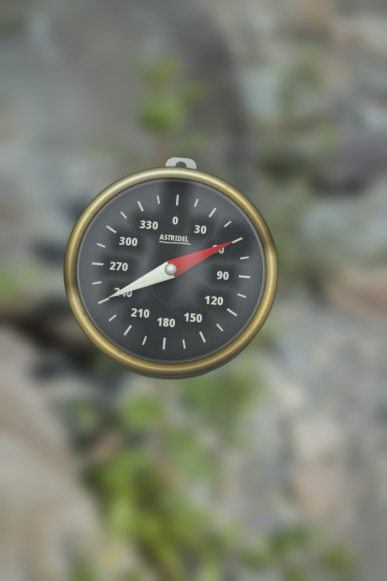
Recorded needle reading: **60** °
